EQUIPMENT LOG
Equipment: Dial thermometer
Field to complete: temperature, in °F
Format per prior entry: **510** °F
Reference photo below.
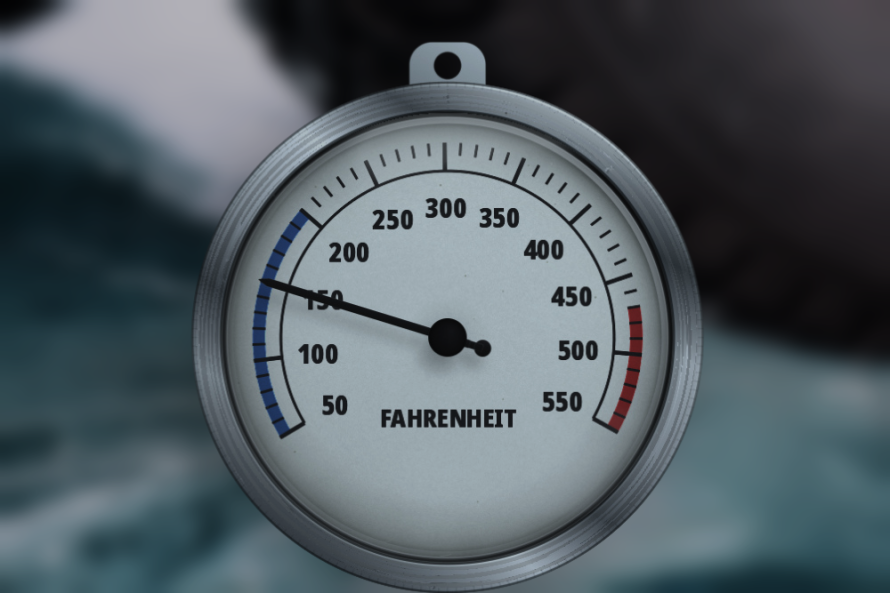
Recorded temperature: **150** °F
